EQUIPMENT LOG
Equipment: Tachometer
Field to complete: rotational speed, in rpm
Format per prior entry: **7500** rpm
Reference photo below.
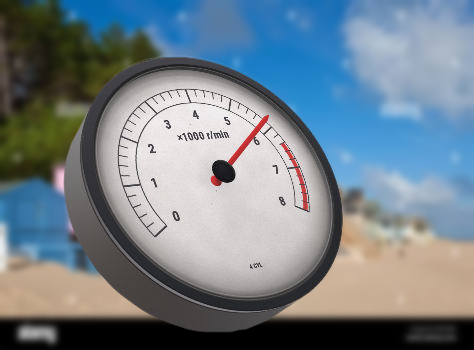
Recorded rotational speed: **5800** rpm
